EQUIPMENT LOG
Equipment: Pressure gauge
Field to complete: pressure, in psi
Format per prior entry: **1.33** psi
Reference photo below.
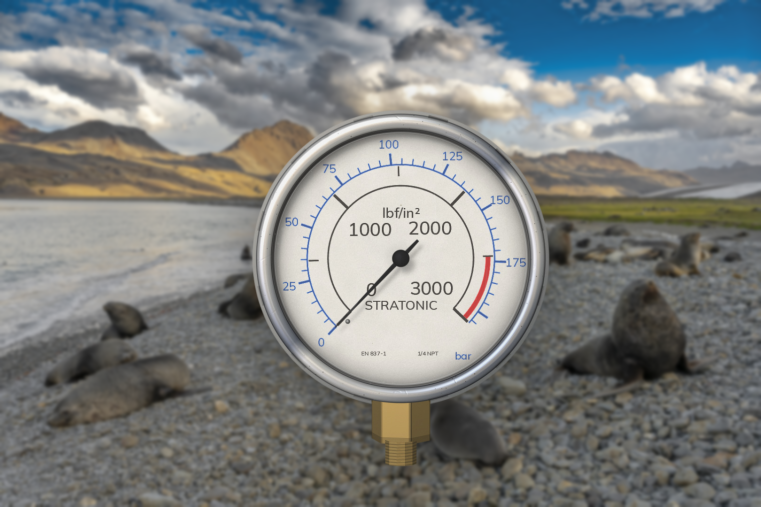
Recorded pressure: **0** psi
